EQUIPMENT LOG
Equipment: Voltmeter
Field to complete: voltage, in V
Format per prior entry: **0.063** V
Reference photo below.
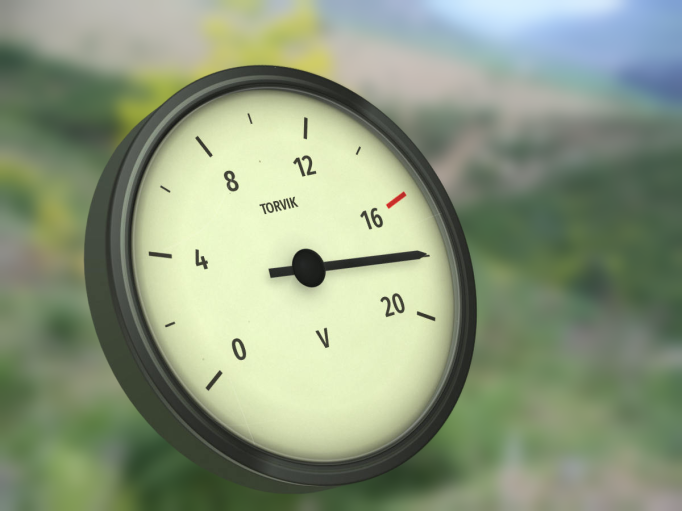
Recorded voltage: **18** V
